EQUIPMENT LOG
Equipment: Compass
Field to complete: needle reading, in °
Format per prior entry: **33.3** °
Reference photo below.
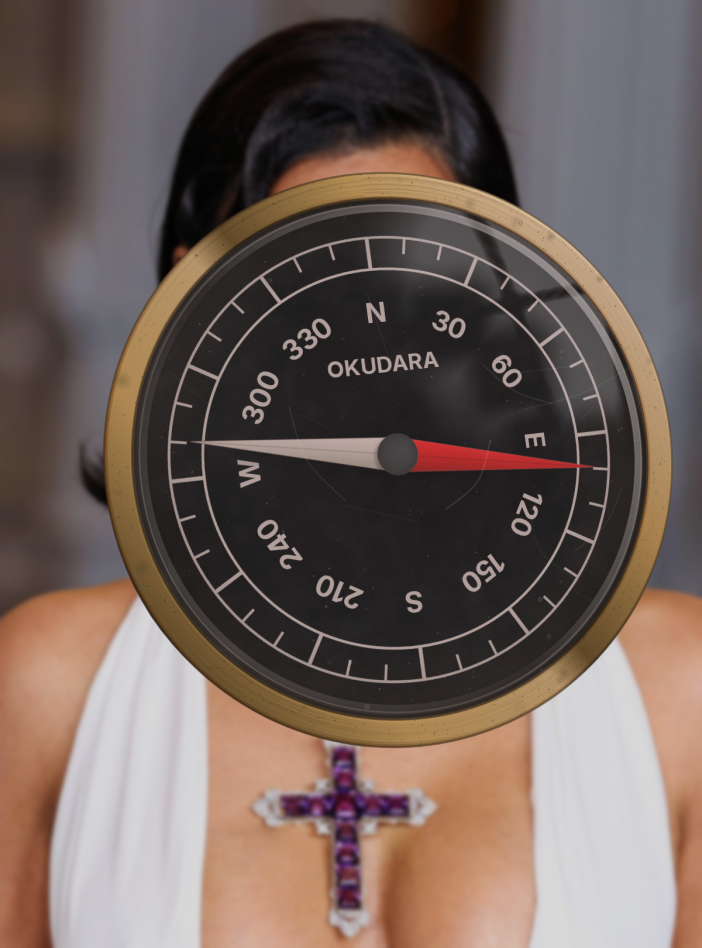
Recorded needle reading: **100** °
